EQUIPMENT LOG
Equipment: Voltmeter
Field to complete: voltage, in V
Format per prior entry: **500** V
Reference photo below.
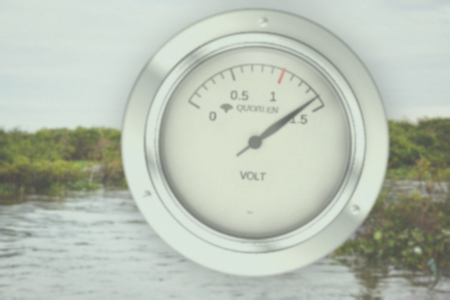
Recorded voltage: **1.4** V
